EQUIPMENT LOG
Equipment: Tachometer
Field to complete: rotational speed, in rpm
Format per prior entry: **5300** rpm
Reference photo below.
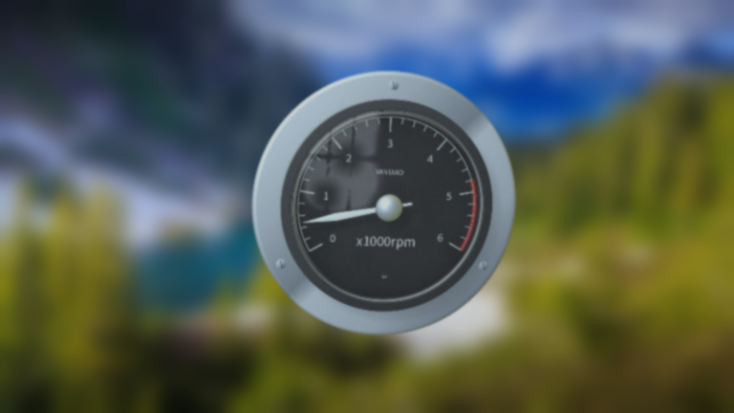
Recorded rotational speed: **500** rpm
